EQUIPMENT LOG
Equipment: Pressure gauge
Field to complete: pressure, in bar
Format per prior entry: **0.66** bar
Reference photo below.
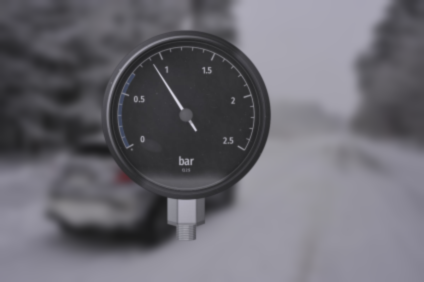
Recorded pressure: **0.9** bar
